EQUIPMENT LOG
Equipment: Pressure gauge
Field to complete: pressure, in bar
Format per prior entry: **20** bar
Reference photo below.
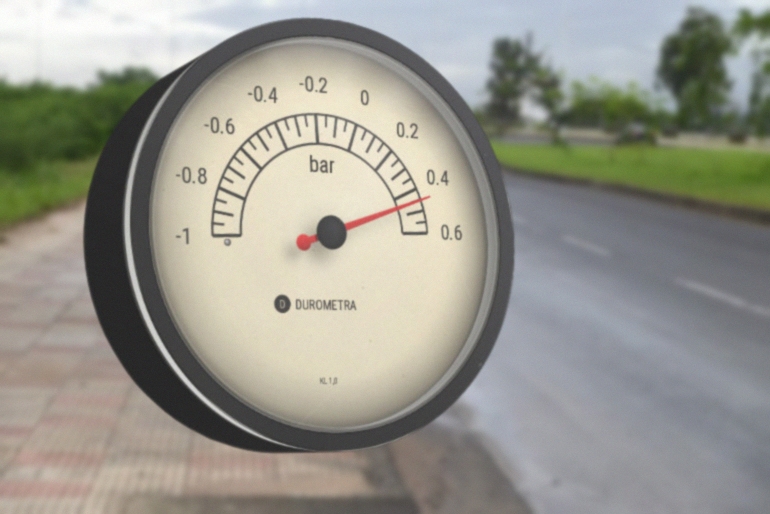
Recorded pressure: **0.45** bar
